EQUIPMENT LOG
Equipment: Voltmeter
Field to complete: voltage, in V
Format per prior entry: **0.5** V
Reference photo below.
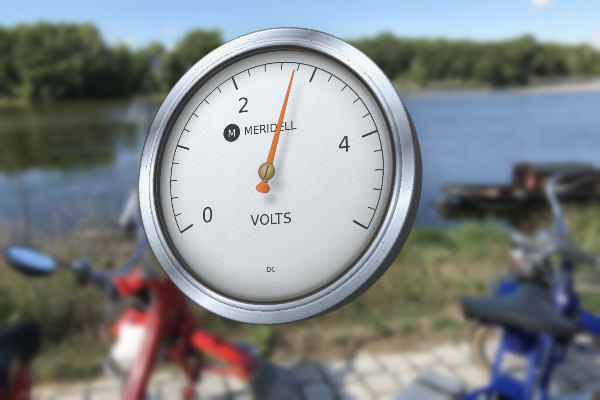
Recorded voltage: **2.8** V
